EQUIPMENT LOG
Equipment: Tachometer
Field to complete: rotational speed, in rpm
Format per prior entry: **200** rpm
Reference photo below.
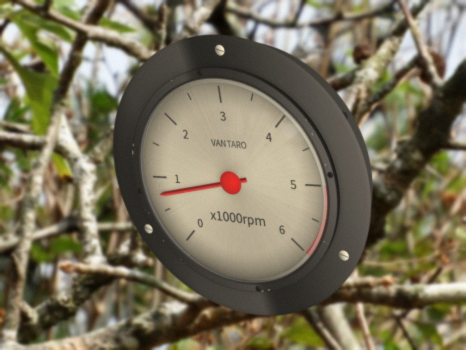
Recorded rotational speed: **750** rpm
